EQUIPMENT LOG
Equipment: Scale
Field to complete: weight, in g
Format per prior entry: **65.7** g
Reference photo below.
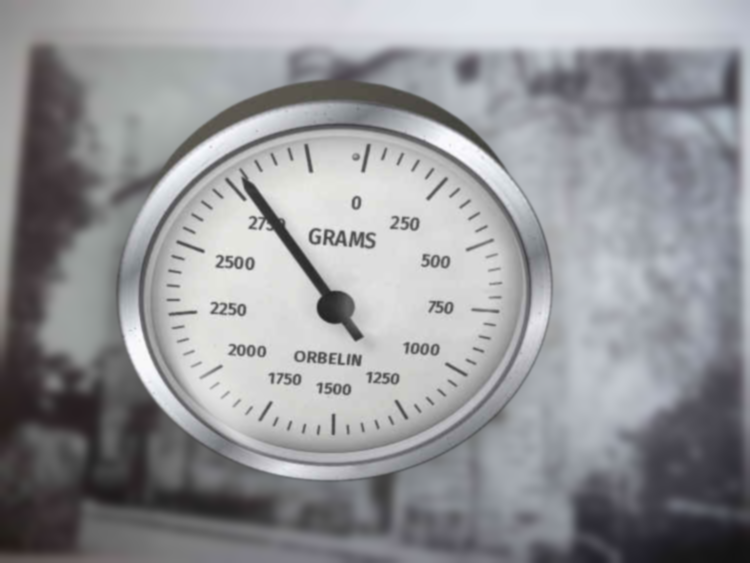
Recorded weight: **2800** g
